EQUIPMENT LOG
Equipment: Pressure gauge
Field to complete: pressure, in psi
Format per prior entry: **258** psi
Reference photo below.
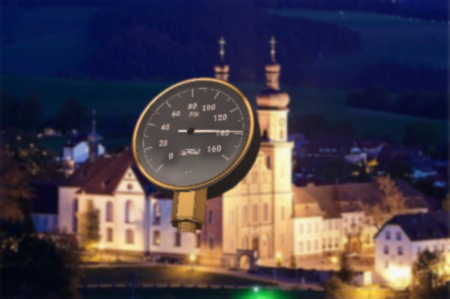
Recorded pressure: **140** psi
